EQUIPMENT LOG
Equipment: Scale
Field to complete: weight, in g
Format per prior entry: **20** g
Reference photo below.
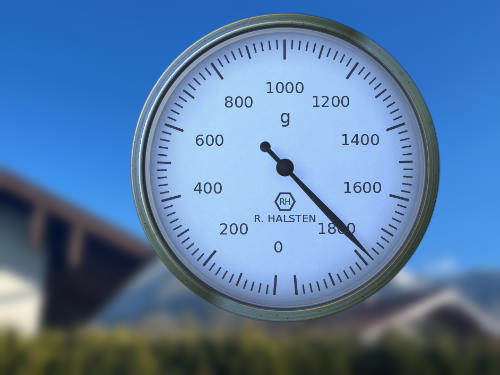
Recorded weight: **1780** g
